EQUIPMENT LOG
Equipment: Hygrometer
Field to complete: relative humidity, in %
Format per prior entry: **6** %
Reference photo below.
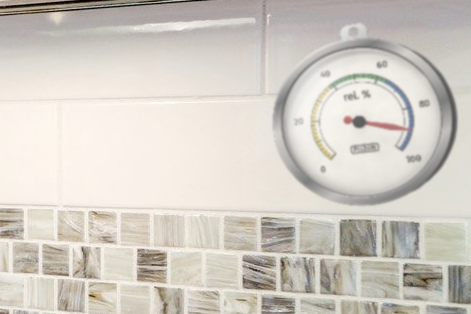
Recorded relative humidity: **90** %
